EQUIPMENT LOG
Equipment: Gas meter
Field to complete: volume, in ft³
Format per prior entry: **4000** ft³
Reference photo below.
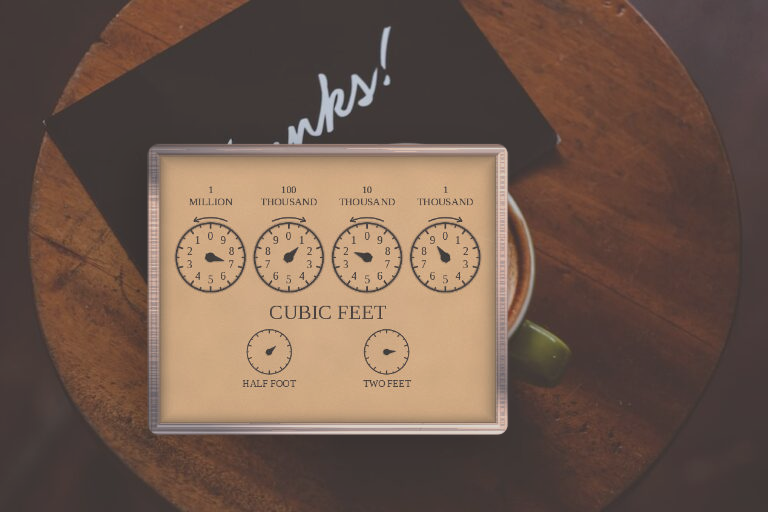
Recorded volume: **711900** ft³
